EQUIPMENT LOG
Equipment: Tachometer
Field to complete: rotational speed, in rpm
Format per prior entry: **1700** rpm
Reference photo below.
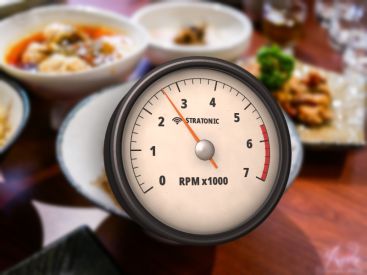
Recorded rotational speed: **2600** rpm
